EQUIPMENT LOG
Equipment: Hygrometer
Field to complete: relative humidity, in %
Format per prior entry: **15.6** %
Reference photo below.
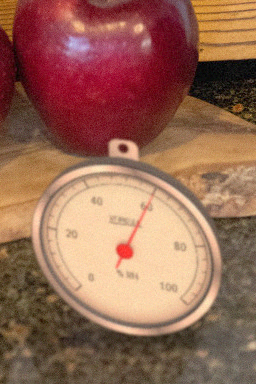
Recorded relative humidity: **60** %
